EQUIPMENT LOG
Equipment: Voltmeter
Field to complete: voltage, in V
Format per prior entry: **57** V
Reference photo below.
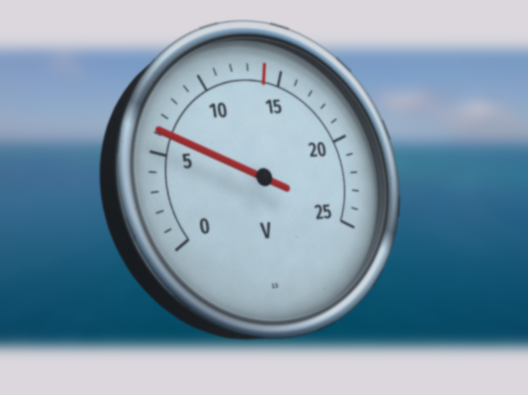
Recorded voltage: **6** V
